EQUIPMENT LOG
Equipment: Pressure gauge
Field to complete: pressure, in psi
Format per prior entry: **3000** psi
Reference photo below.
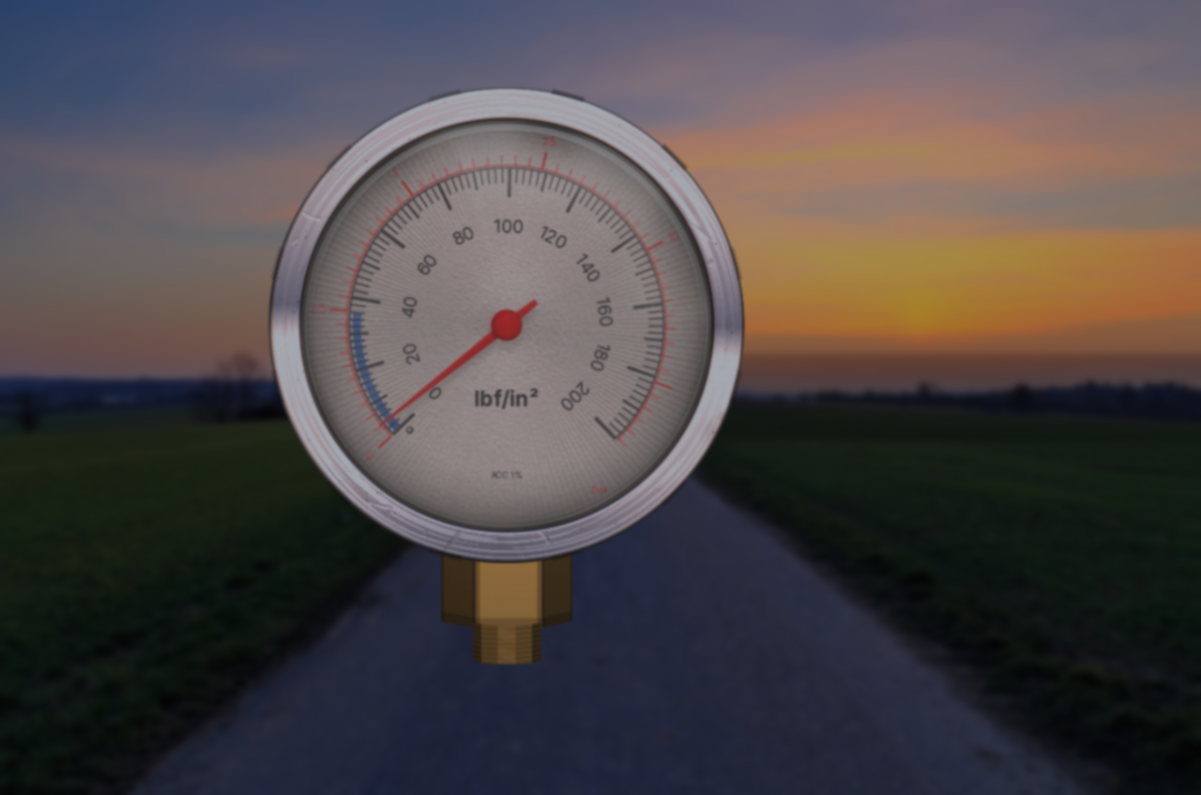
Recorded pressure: **4** psi
